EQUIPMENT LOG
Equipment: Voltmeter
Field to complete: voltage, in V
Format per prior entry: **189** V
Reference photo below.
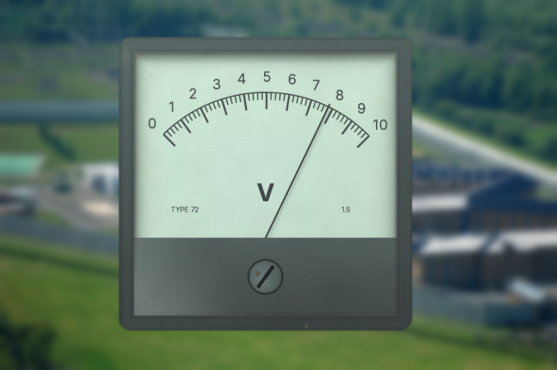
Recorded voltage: **7.8** V
